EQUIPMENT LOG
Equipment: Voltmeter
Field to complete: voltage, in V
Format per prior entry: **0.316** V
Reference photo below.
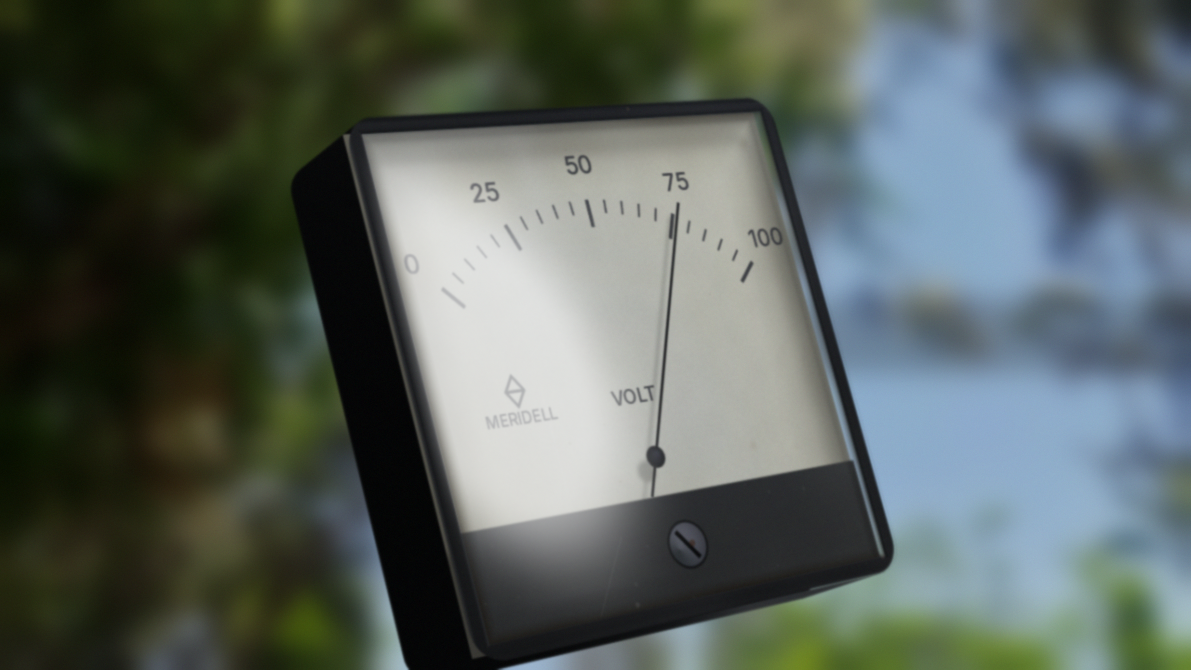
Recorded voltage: **75** V
